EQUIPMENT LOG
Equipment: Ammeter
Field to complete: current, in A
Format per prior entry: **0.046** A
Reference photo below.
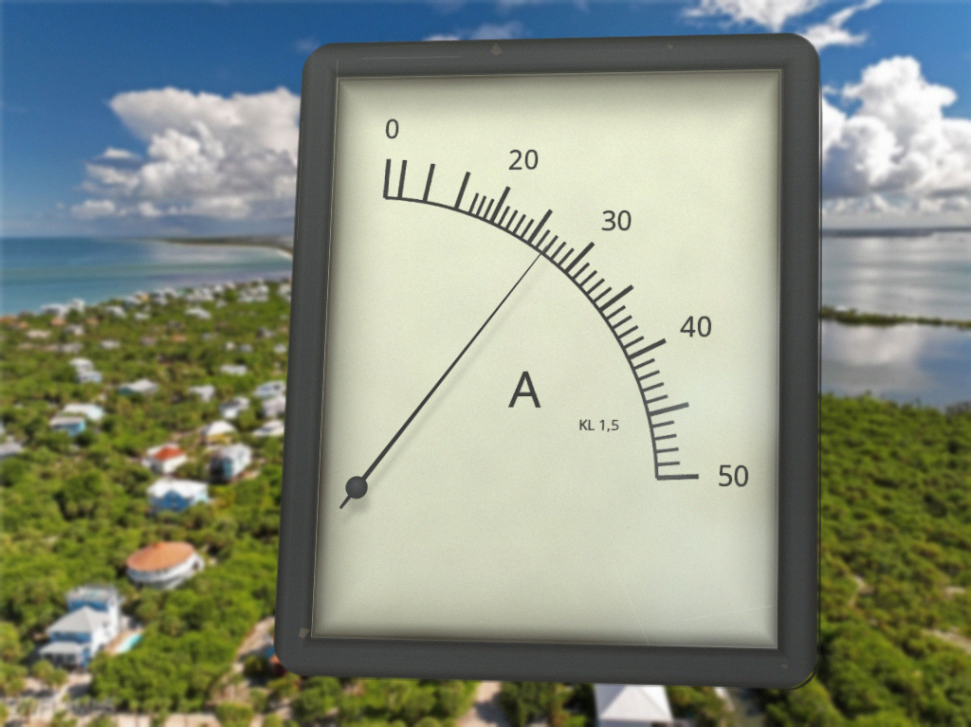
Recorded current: **27** A
